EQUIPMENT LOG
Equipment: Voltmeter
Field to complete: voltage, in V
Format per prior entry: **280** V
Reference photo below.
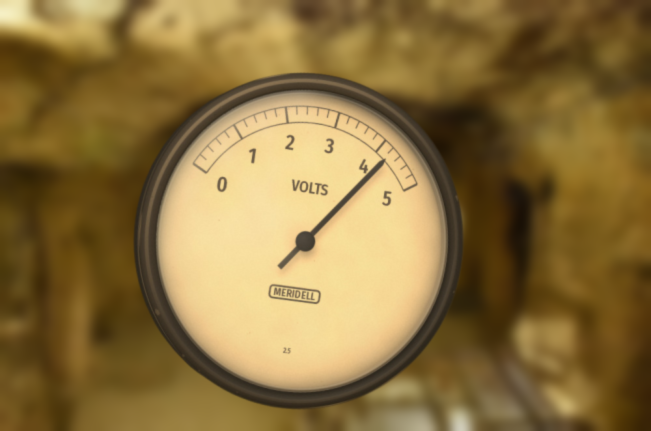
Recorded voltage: **4.2** V
